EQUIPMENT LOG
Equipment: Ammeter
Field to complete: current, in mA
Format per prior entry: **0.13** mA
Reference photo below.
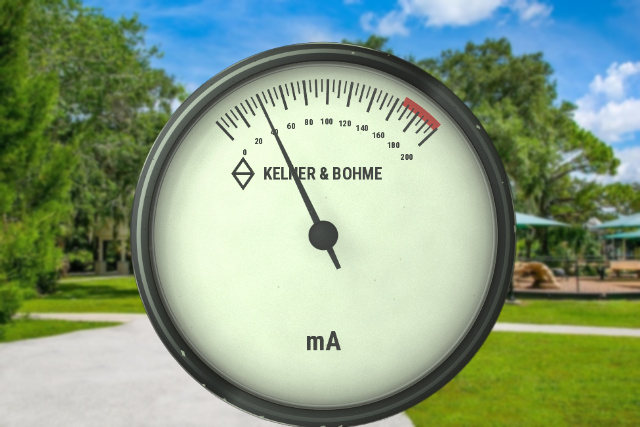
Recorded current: **40** mA
